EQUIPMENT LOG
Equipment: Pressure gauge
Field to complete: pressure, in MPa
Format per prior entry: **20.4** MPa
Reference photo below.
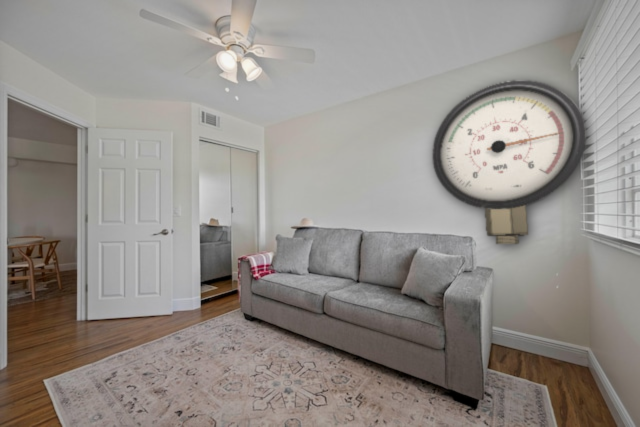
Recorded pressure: **5** MPa
